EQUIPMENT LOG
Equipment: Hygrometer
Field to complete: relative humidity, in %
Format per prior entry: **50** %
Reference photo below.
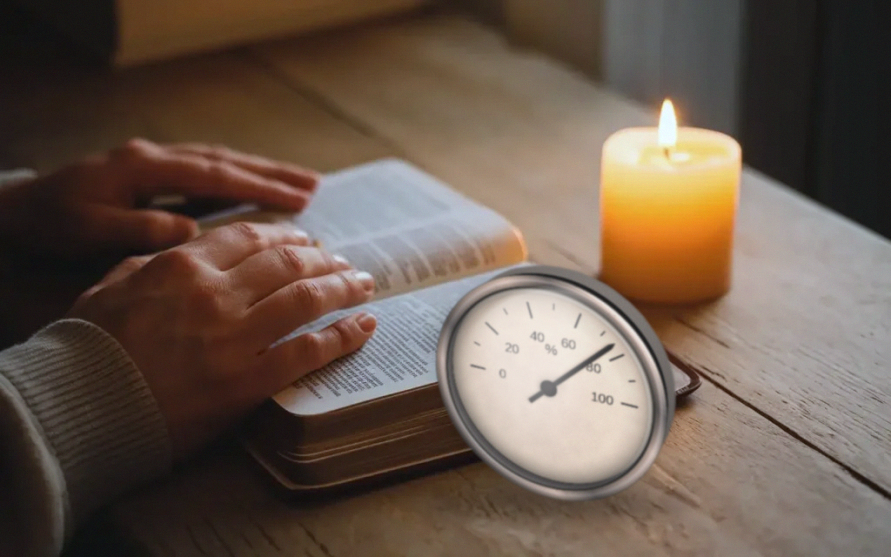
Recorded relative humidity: **75** %
